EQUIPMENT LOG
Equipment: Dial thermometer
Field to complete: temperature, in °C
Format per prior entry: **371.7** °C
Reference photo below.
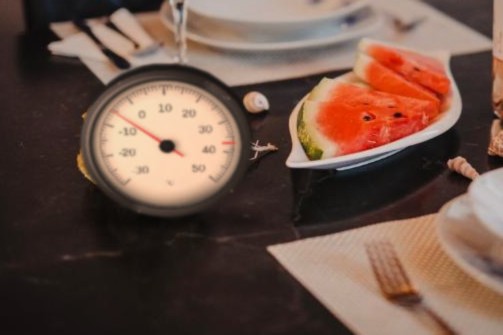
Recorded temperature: **-5** °C
